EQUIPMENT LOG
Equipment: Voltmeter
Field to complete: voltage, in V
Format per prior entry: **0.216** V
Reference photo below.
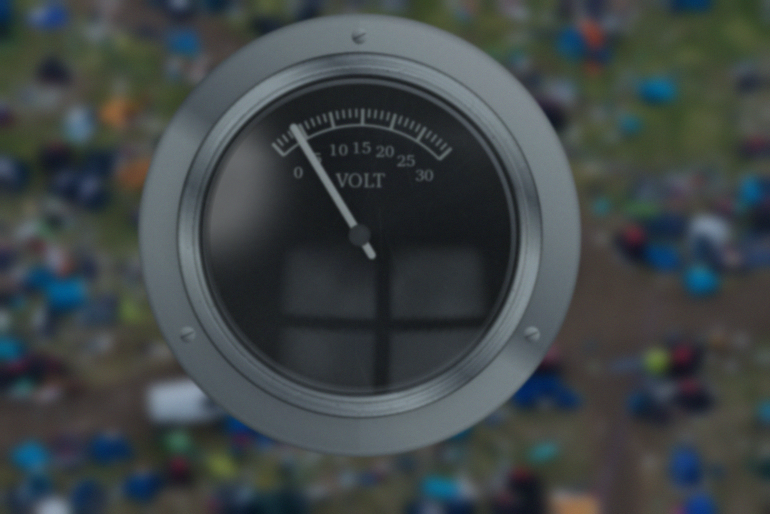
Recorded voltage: **4** V
